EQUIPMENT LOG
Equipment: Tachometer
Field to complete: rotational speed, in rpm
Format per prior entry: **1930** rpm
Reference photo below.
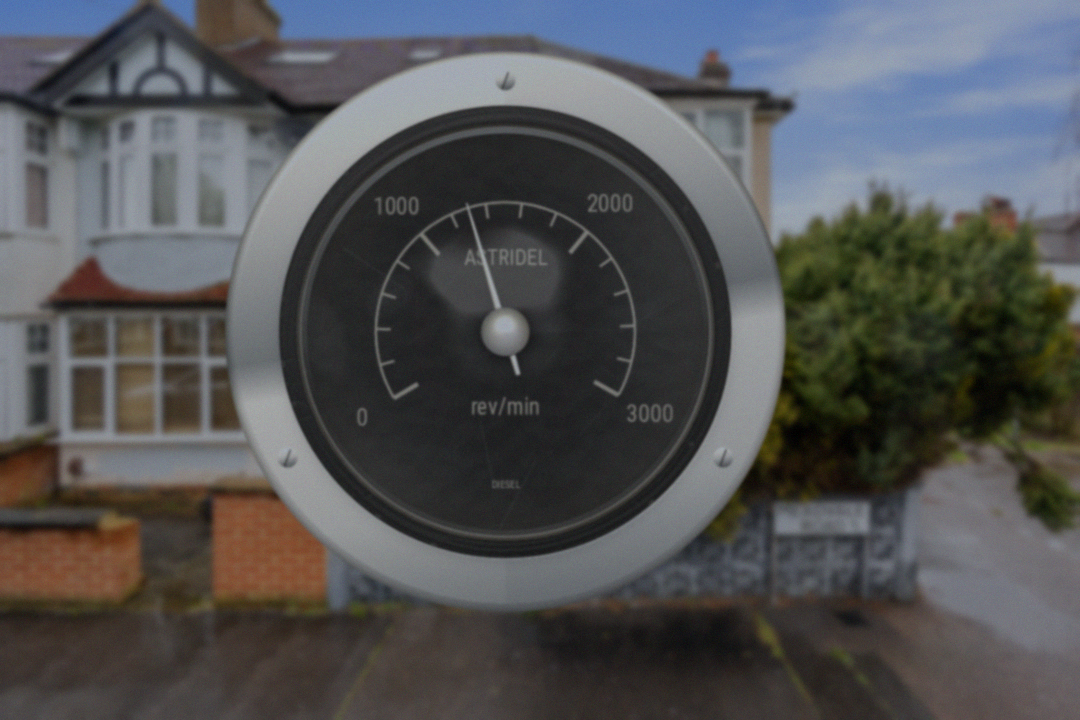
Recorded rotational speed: **1300** rpm
